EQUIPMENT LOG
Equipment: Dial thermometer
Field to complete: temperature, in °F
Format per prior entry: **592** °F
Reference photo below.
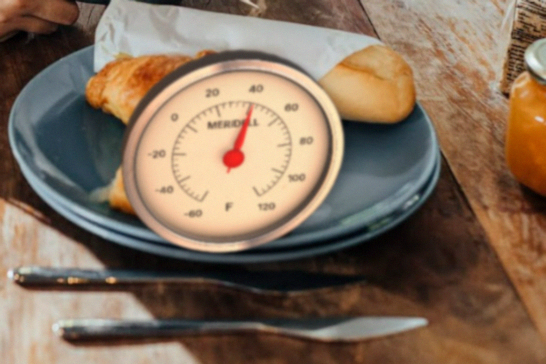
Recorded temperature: **40** °F
